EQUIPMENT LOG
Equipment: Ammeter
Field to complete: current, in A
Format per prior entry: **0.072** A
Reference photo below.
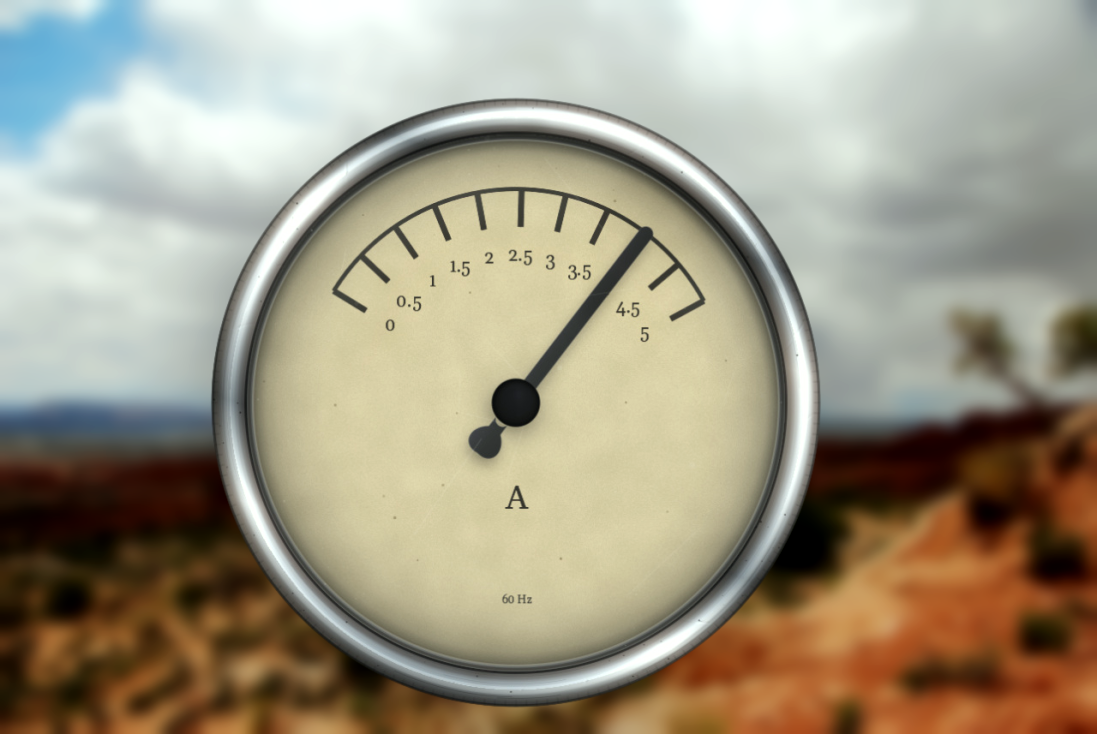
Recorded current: **4** A
